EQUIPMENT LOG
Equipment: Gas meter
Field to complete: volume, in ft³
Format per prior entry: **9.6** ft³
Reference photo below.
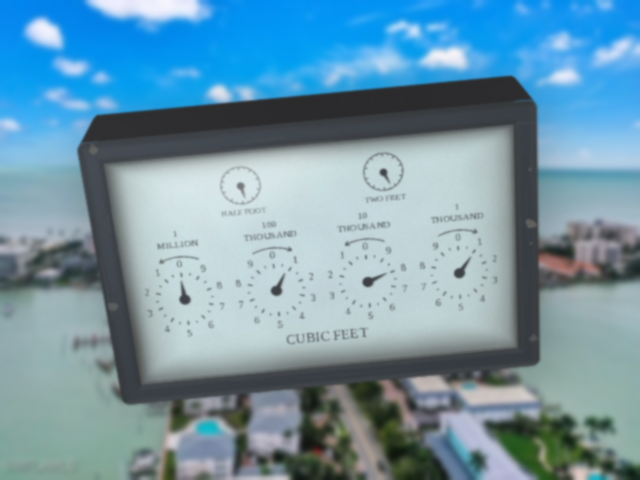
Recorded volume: **8100** ft³
